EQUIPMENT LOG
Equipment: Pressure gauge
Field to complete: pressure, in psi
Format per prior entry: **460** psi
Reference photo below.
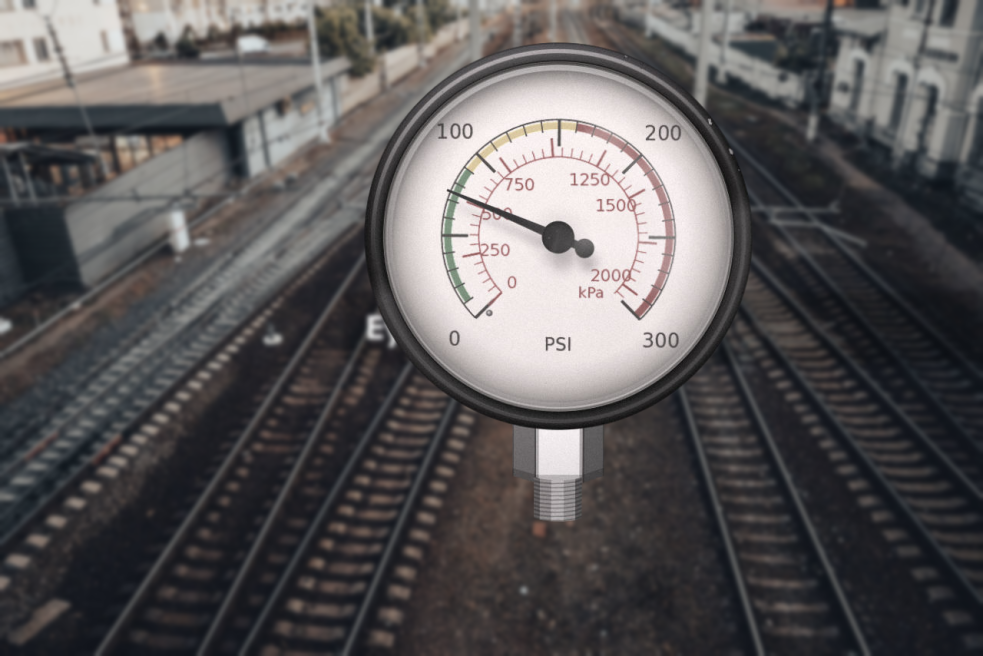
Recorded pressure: **75** psi
